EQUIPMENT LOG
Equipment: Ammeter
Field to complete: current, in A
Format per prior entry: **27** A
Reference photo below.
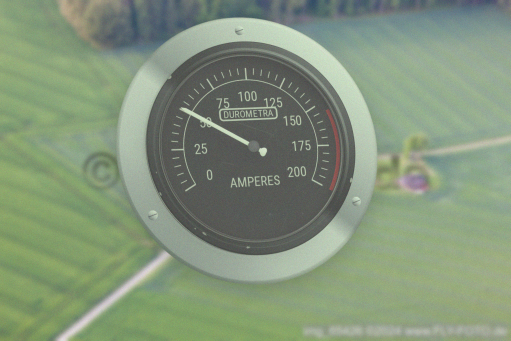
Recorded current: **50** A
